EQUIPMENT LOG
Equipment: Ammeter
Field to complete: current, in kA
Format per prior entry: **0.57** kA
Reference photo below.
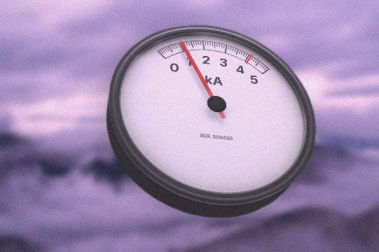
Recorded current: **1** kA
